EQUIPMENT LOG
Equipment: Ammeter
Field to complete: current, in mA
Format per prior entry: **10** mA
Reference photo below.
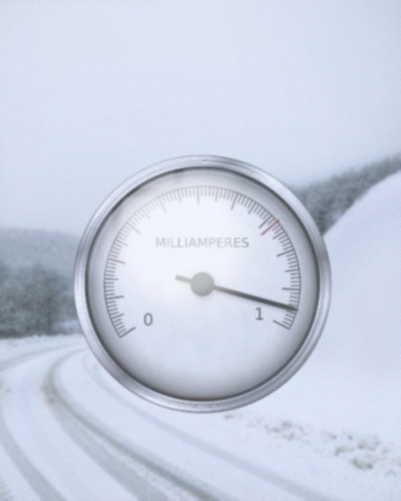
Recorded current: **0.95** mA
